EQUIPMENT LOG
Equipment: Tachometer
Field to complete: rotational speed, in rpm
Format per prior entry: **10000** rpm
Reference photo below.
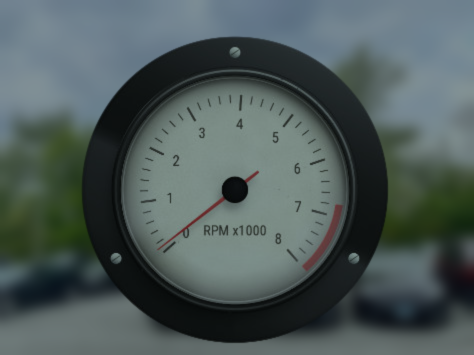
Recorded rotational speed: **100** rpm
